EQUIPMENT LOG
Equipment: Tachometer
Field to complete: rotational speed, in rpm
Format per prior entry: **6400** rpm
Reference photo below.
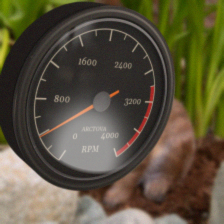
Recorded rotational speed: **400** rpm
